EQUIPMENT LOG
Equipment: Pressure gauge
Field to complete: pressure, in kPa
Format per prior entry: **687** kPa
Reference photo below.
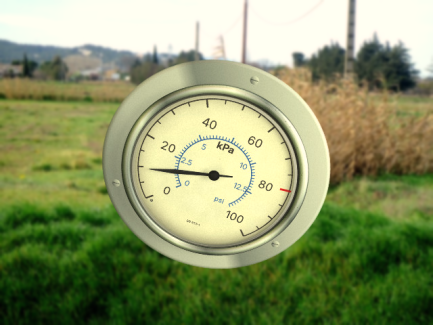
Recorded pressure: **10** kPa
